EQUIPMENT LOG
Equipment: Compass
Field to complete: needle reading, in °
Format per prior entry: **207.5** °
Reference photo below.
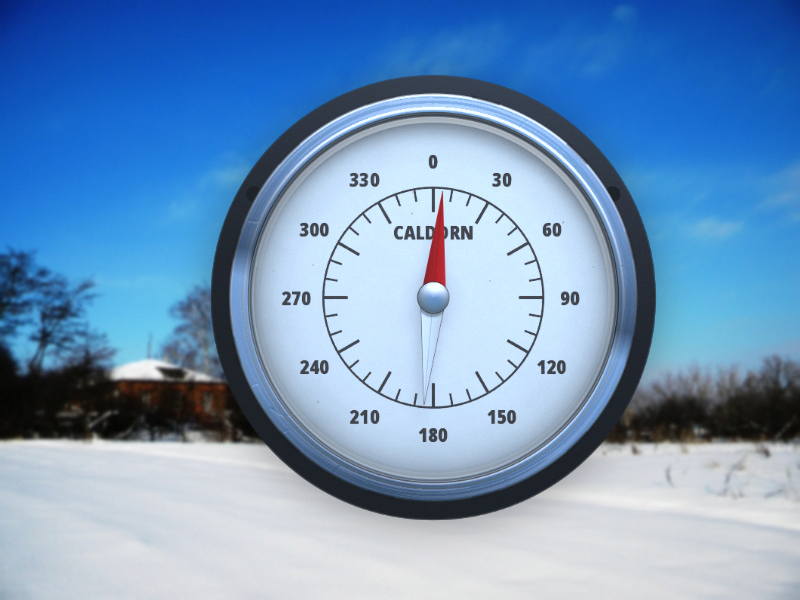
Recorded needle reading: **5** °
